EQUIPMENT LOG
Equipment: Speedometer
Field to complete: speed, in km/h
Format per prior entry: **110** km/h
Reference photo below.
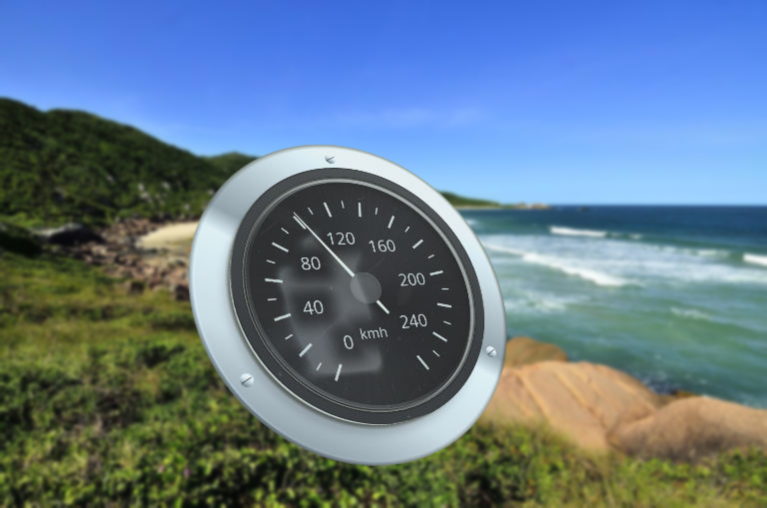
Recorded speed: **100** km/h
